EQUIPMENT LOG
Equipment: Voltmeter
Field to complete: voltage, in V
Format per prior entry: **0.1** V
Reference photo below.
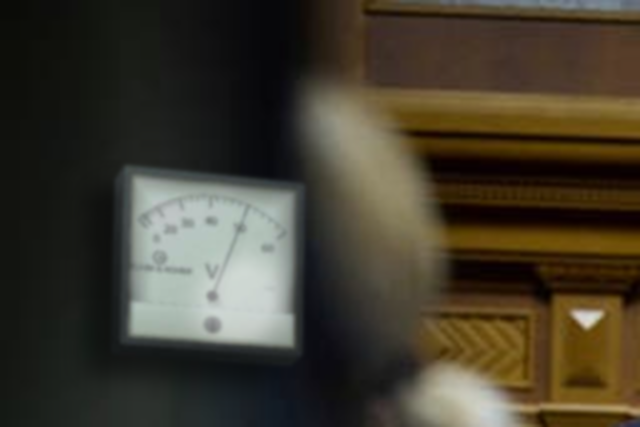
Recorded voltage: **50** V
